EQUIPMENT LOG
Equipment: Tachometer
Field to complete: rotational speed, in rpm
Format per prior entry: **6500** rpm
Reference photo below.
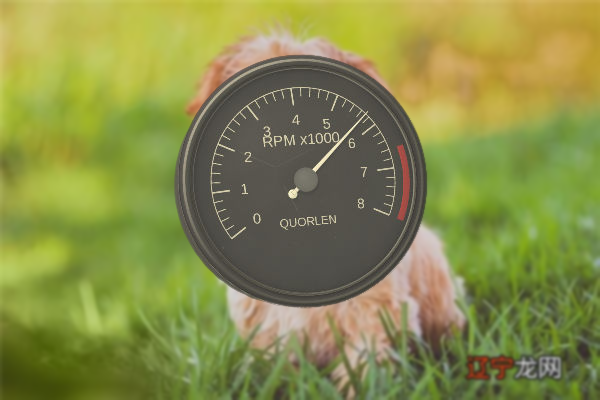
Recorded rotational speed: **5700** rpm
